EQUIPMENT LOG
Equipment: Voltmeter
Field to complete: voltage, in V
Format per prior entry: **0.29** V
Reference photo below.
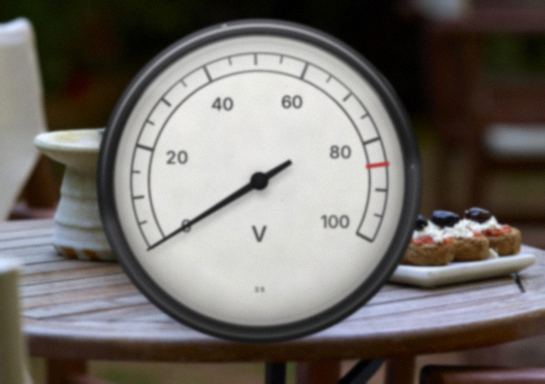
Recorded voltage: **0** V
